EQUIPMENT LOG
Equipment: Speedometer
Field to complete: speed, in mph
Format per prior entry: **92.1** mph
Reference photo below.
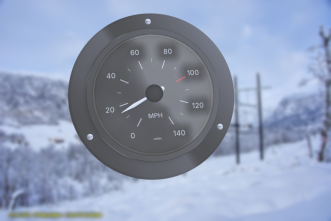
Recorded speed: **15** mph
